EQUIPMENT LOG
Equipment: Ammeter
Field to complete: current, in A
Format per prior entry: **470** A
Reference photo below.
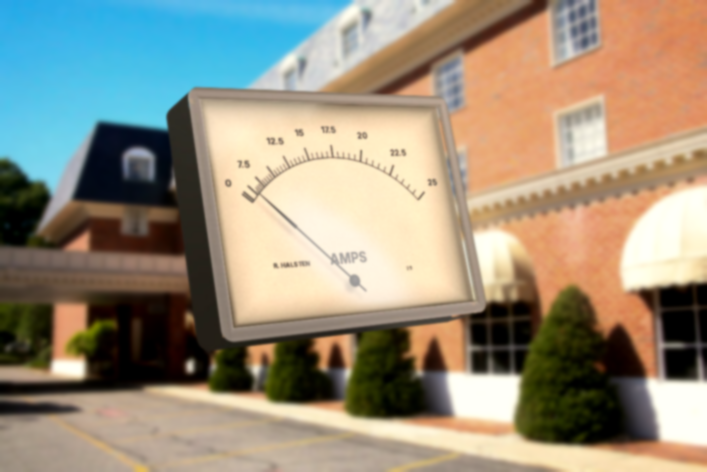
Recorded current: **5** A
